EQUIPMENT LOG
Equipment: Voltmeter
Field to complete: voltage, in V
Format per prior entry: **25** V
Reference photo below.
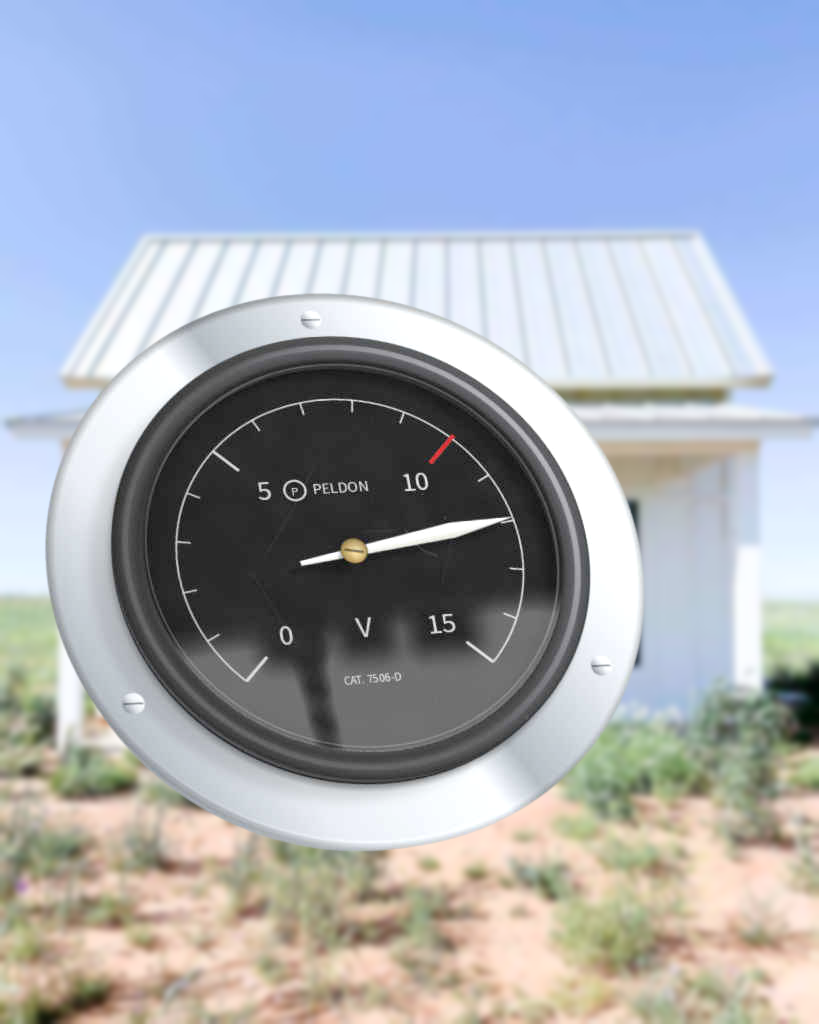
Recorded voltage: **12** V
